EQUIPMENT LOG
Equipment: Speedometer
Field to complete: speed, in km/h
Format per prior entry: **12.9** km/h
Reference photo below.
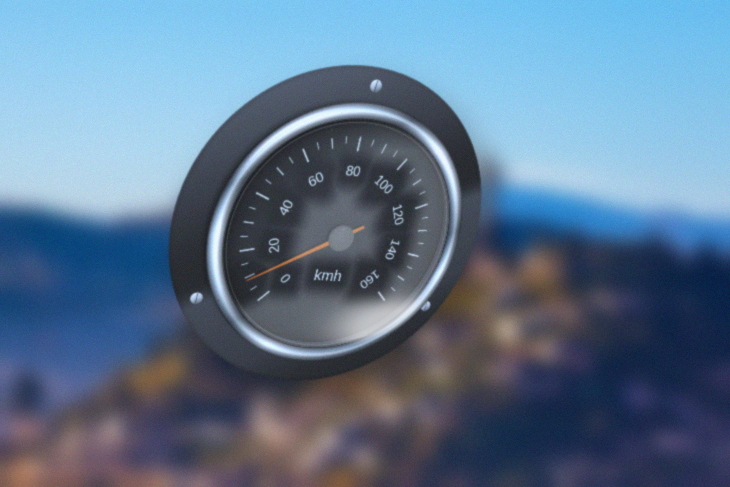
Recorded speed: **10** km/h
